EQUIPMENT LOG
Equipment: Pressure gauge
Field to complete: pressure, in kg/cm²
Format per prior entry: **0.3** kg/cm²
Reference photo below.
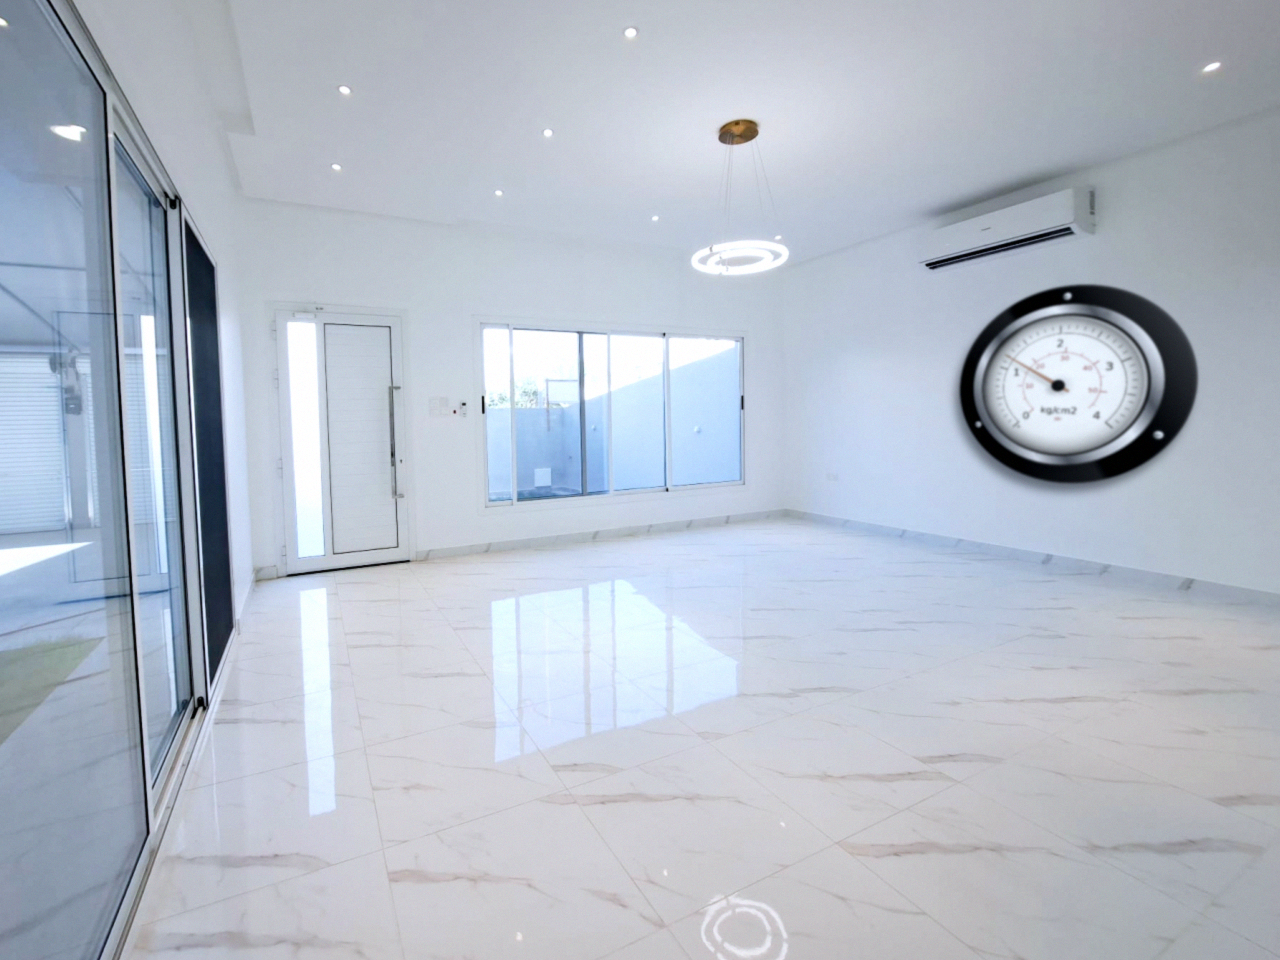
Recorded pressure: **1.2** kg/cm²
